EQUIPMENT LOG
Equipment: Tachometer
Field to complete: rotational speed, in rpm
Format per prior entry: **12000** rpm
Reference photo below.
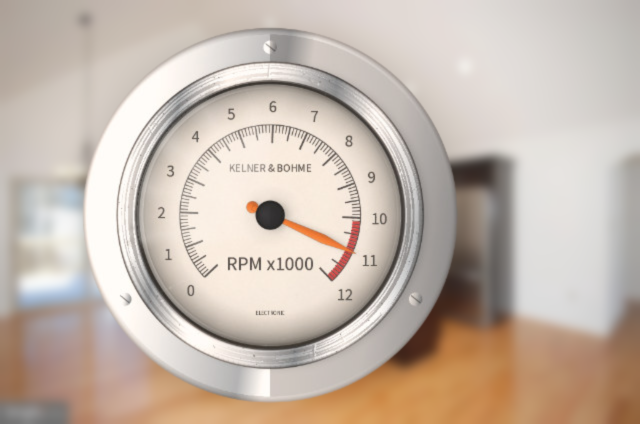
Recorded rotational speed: **11000** rpm
